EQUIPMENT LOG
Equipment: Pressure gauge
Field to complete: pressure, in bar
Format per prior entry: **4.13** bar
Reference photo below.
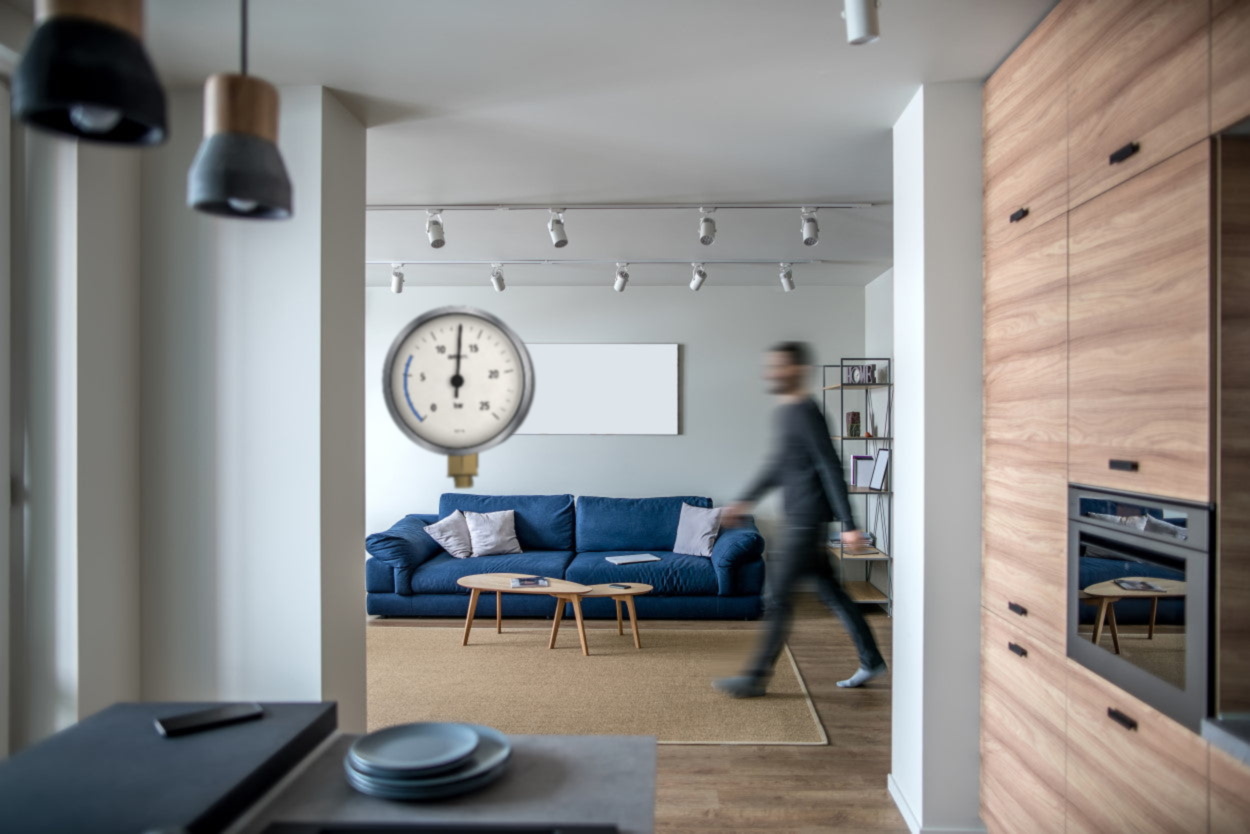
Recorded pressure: **13** bar
